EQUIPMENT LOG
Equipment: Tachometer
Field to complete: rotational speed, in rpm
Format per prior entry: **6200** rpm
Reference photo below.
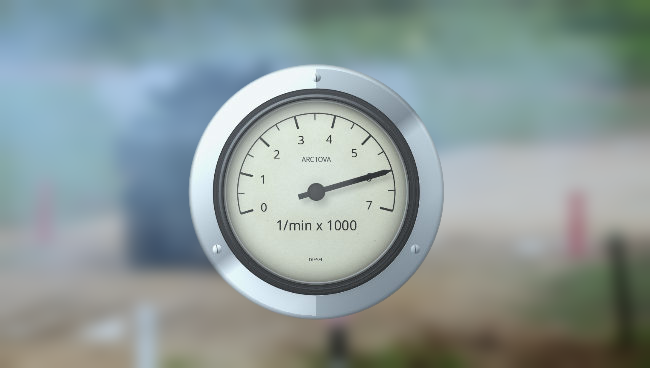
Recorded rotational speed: **6000** rpm
